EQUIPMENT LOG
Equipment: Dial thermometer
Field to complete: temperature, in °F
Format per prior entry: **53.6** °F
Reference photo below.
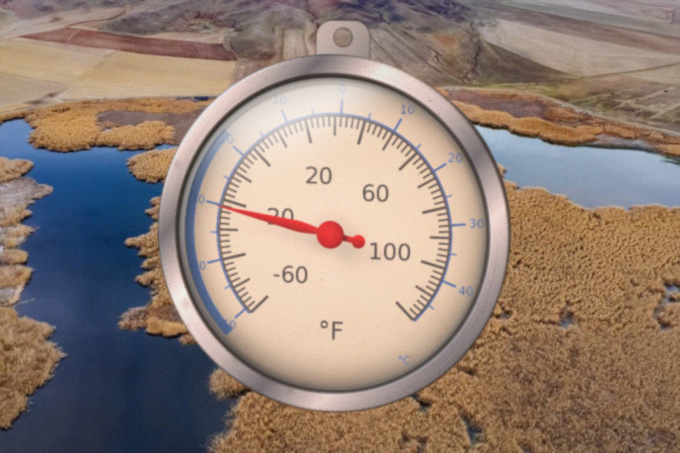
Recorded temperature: **-22** °F
